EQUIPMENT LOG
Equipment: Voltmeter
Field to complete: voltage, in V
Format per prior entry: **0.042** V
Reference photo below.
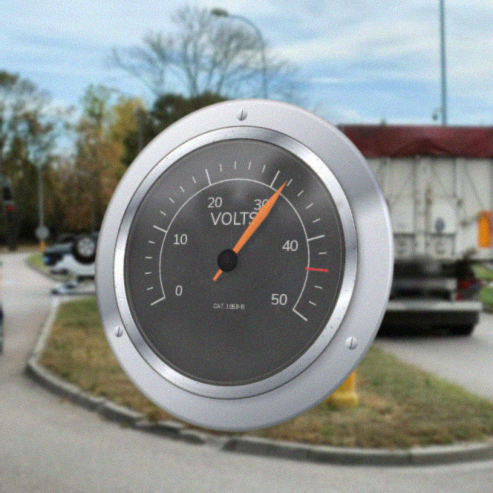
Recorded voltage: **32** V
